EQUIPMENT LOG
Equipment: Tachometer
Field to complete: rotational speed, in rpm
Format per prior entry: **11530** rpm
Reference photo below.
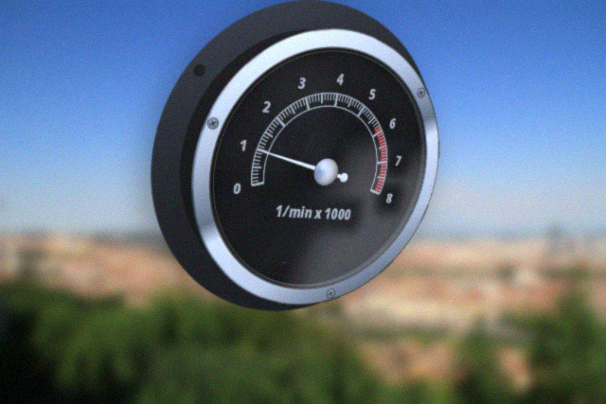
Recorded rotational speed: **1000** rpm
